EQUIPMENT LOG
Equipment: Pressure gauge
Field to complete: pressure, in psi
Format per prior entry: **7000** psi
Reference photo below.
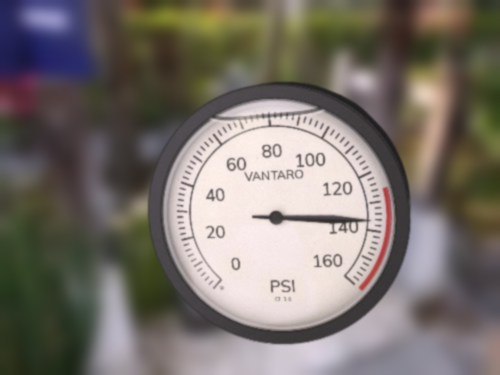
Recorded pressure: **136** psi
